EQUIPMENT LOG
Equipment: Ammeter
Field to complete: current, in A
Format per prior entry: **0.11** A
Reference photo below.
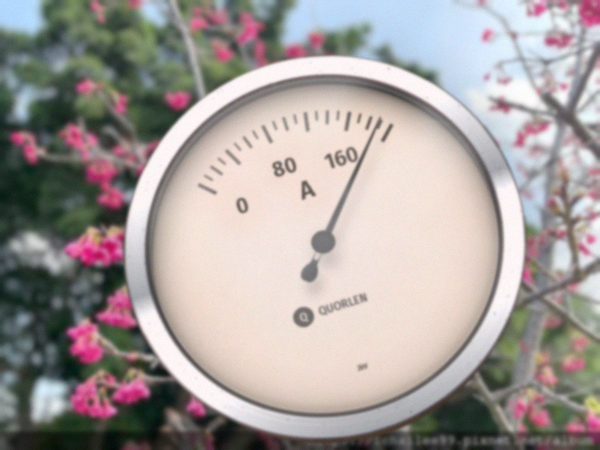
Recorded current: **190** A
